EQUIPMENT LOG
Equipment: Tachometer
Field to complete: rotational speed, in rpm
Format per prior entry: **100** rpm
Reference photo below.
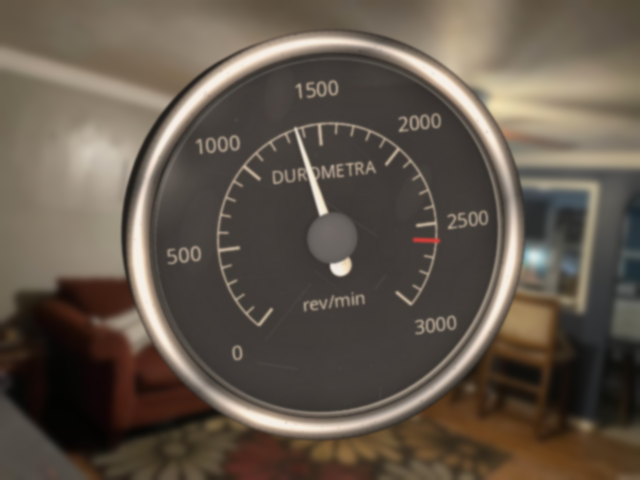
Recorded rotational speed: **1350** rpm
